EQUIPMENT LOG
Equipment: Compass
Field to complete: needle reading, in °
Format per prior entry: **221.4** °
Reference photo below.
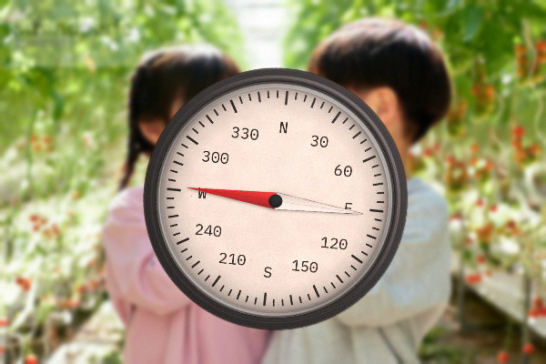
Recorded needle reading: **272.5** °
